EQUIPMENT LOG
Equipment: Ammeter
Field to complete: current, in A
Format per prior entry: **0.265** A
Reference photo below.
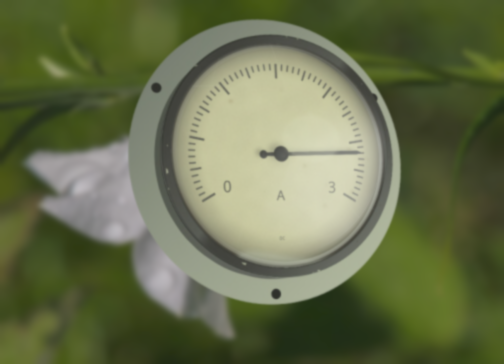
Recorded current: **2.6** A
